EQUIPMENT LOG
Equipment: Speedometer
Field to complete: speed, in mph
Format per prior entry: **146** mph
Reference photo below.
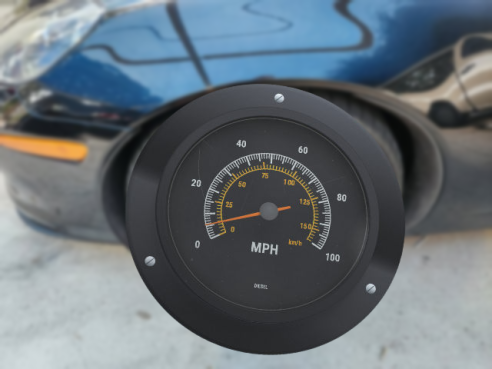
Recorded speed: **5** mph
